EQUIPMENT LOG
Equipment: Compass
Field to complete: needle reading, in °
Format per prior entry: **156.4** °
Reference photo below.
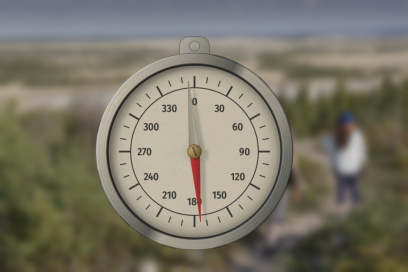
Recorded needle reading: **175** °
